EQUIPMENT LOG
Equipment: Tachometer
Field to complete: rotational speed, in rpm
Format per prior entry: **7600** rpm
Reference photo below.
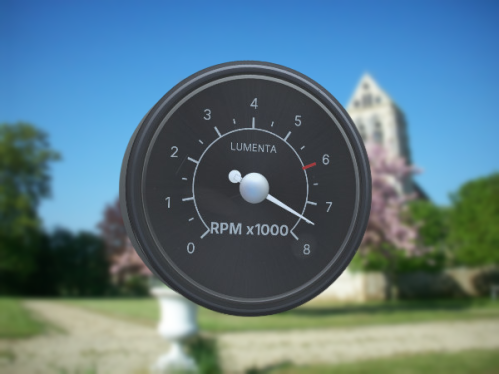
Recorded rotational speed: **7500** rpm
